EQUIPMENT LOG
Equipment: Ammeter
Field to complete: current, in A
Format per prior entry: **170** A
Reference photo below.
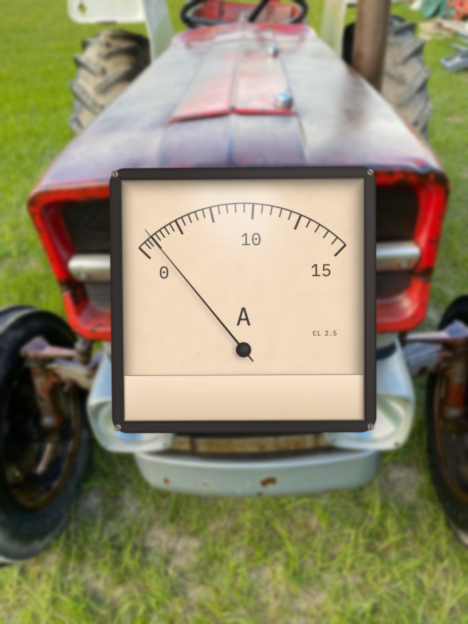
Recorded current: **2.5** A
